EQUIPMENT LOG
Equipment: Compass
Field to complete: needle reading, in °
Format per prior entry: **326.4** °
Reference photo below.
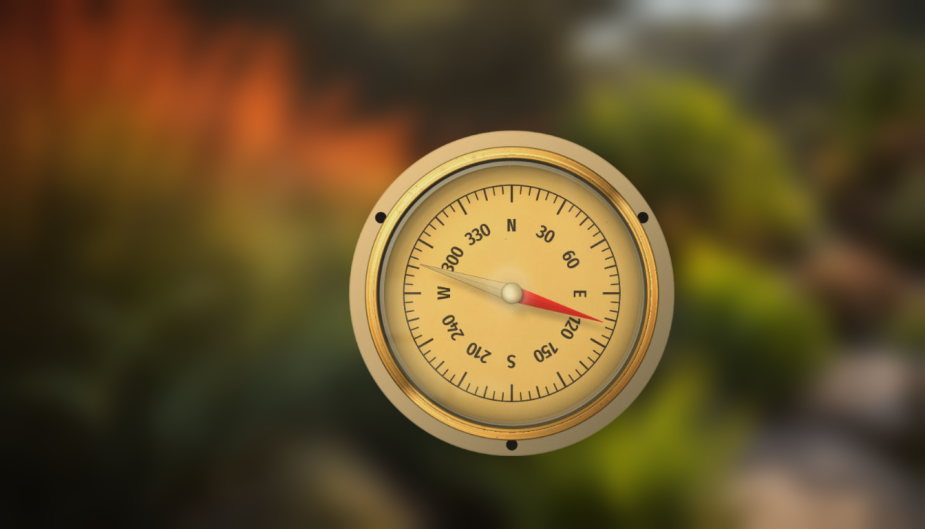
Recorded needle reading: **107.5** °
